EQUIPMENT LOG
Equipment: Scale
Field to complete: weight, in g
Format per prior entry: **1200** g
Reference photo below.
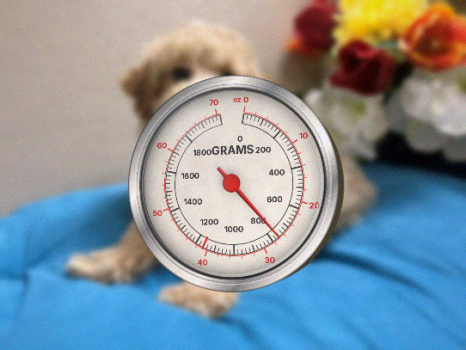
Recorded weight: **760** g
